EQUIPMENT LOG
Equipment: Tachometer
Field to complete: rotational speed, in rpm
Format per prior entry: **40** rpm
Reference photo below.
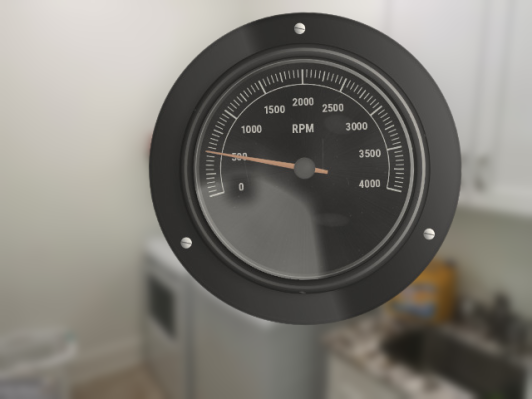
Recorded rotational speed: **500** rpm
